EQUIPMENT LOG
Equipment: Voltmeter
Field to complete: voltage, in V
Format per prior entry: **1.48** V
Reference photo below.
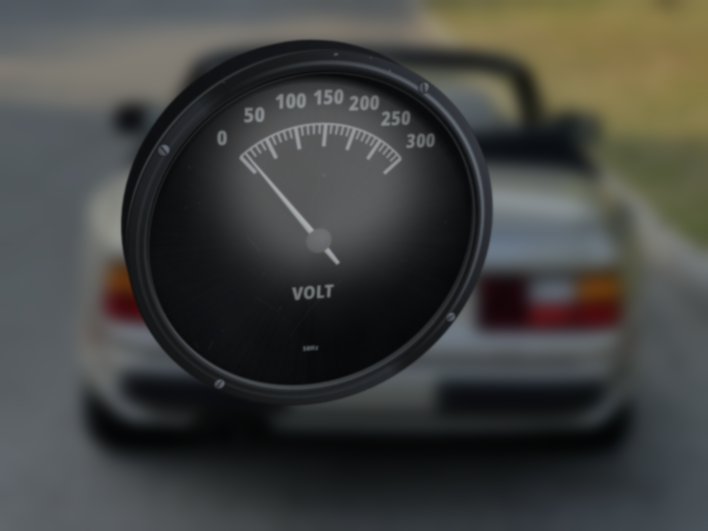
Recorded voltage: **10** V
